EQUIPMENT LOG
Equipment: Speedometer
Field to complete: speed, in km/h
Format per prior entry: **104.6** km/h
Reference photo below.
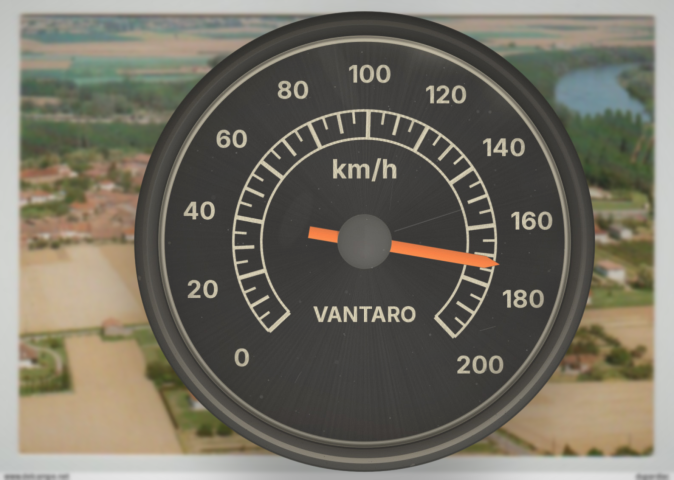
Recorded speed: **172.5** km/h
